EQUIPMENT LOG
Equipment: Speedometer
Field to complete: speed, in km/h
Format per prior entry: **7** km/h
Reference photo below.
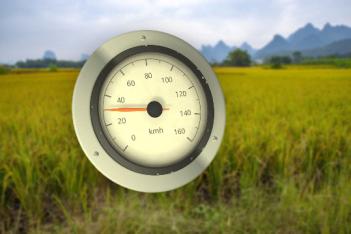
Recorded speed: **30** km/h
